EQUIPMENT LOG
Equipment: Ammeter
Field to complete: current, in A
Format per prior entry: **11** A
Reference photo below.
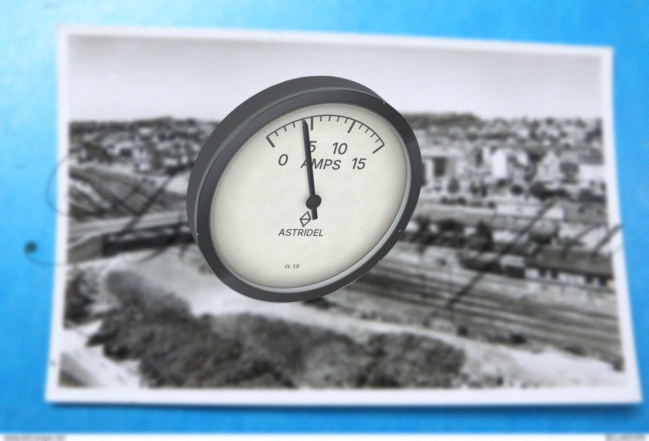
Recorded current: **4** A
